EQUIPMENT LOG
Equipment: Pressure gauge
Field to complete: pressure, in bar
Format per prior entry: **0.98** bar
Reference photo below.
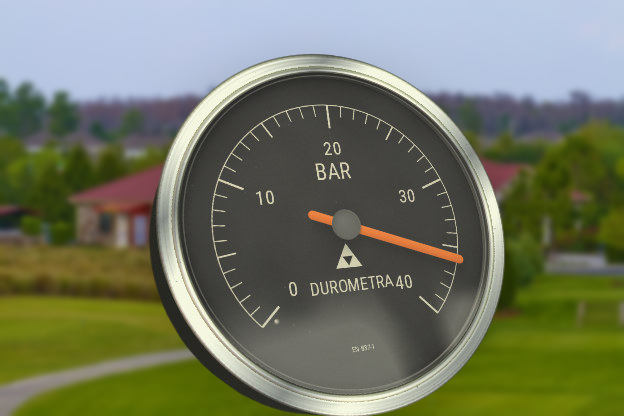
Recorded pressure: **36** bar
